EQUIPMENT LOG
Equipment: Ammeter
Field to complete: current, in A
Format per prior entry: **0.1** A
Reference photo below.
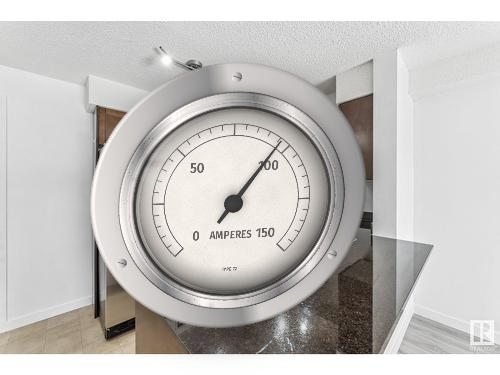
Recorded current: **95** A
